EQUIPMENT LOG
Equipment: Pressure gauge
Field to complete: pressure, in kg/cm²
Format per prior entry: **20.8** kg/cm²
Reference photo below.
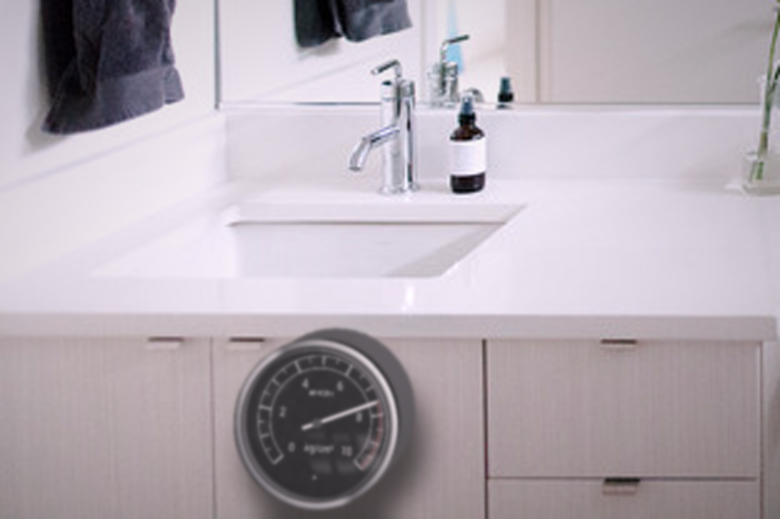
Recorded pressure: **7.5** kg/cm²
